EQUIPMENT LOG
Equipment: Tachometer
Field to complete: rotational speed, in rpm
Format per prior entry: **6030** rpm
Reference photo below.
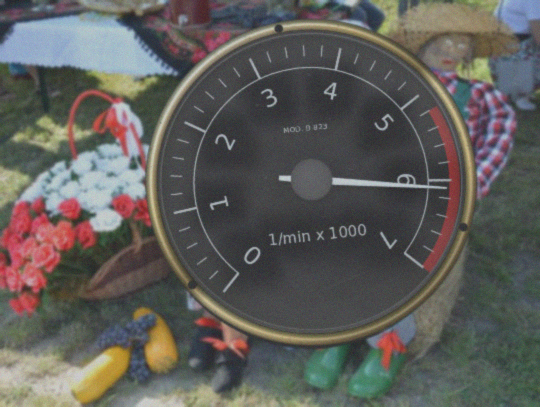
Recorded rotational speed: **6100** rpm
